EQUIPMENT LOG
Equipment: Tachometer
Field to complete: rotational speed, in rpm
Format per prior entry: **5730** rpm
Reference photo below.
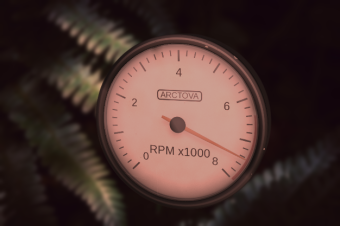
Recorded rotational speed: **7400** rpm
